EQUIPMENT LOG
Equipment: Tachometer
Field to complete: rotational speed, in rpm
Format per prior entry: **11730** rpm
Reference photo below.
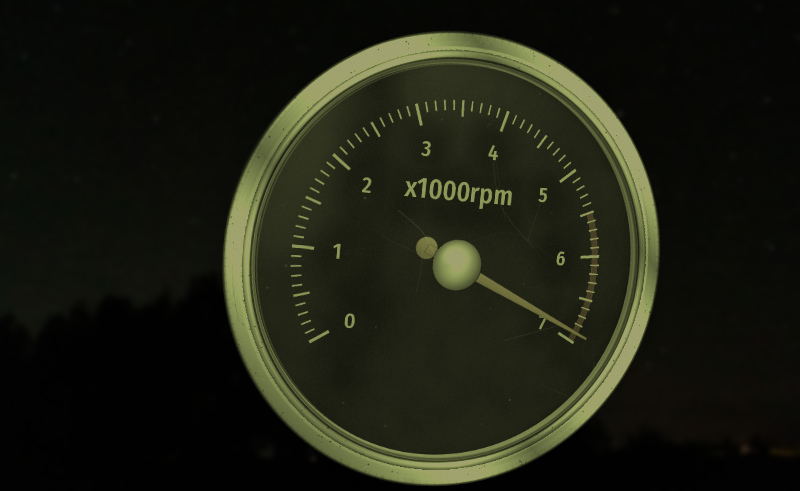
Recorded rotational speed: **6900** rpm
